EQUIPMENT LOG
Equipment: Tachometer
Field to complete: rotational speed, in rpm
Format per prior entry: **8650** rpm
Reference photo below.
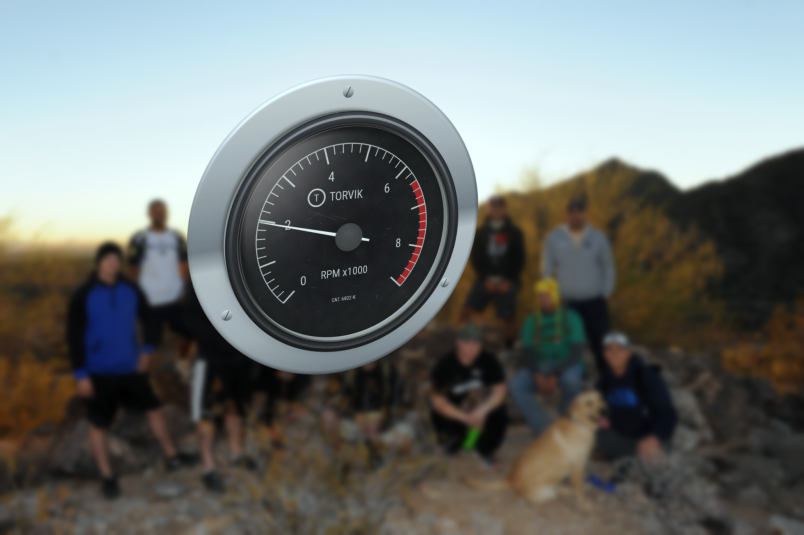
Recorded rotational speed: **2000** rpm
